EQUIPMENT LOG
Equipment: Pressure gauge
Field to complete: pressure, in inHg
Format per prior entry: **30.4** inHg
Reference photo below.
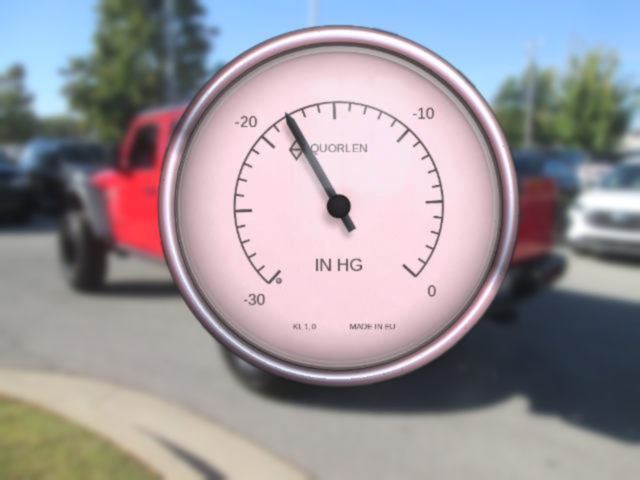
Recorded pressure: **-18** inHg
